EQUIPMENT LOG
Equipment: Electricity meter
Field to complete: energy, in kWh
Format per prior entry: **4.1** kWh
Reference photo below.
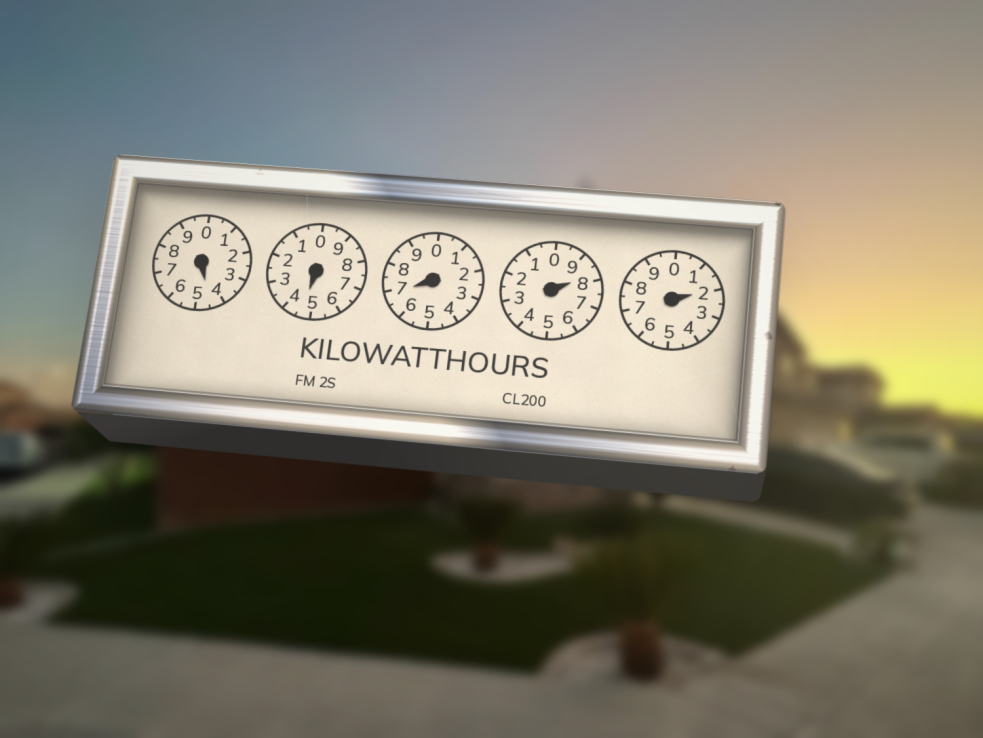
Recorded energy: **44682** kWh
